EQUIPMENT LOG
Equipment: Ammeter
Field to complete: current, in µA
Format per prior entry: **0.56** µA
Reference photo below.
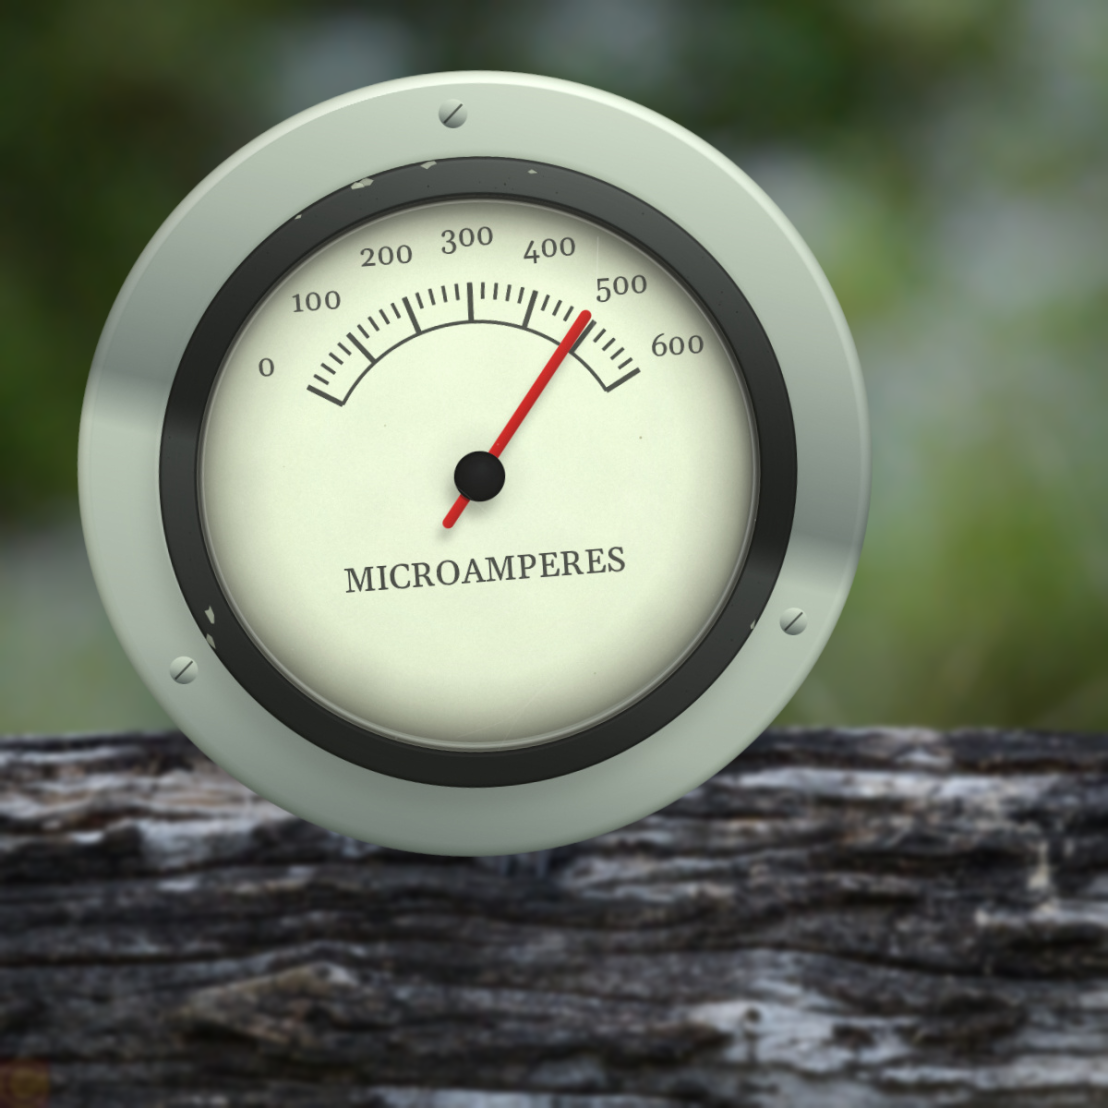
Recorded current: **480** µA
